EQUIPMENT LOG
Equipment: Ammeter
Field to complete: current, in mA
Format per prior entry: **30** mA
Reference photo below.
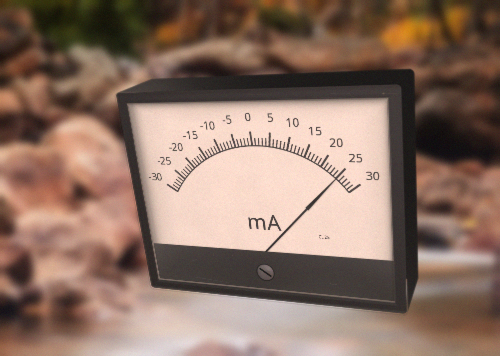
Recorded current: **25** mA
